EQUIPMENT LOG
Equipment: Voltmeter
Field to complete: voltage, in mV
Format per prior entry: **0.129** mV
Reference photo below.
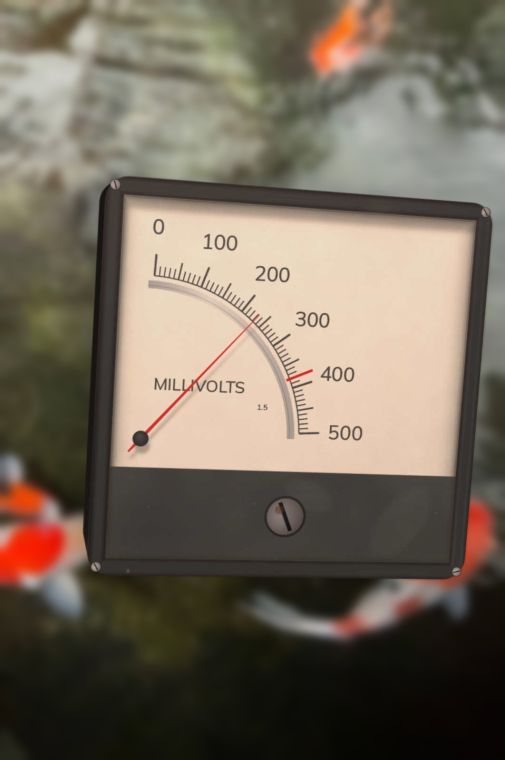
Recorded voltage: **230** mV
